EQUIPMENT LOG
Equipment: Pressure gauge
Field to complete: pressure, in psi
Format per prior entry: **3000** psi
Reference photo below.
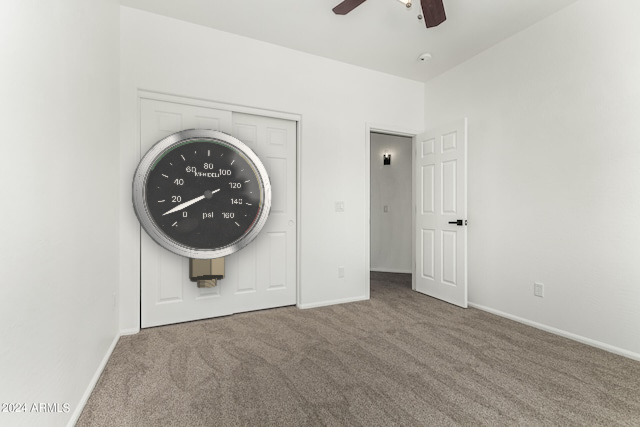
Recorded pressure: **10** psi
